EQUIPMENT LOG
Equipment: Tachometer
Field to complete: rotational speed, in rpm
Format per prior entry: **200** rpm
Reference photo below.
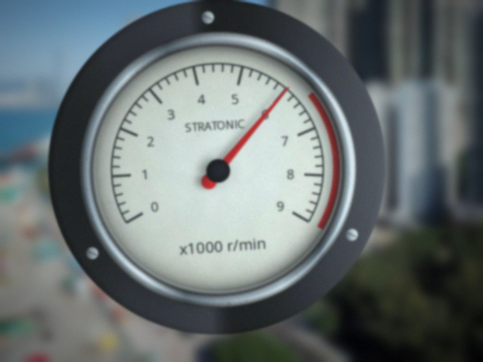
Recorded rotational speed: **6000** rpm
